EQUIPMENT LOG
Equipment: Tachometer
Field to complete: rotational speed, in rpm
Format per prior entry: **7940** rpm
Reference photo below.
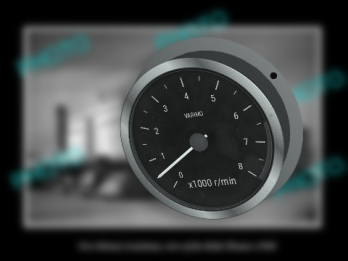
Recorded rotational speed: **500** rpm
